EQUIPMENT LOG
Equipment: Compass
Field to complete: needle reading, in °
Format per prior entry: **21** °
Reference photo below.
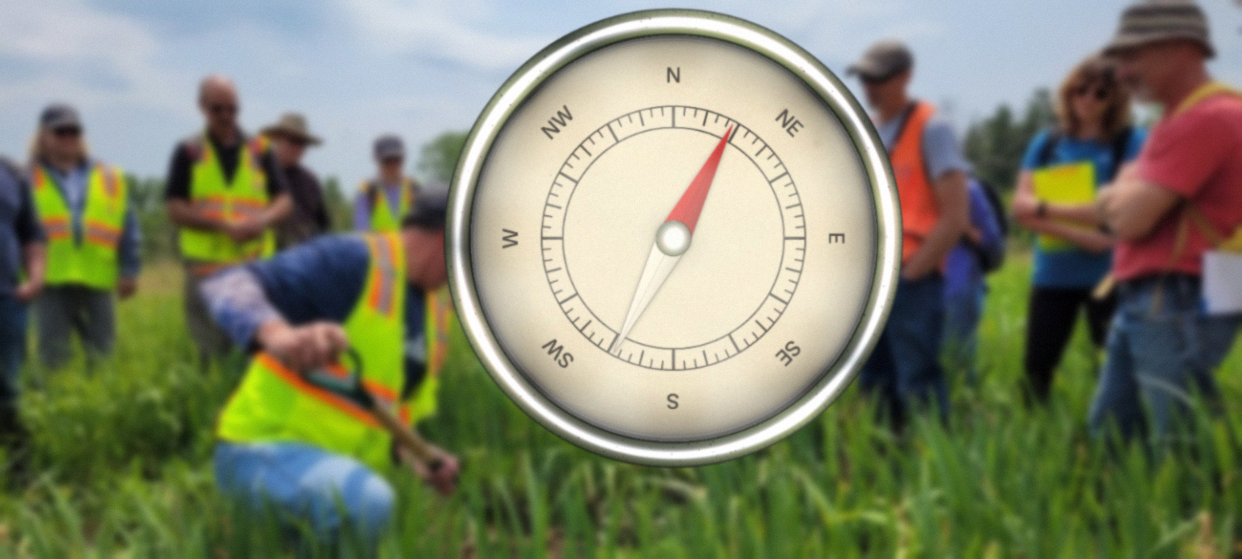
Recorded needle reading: **27.5** °
